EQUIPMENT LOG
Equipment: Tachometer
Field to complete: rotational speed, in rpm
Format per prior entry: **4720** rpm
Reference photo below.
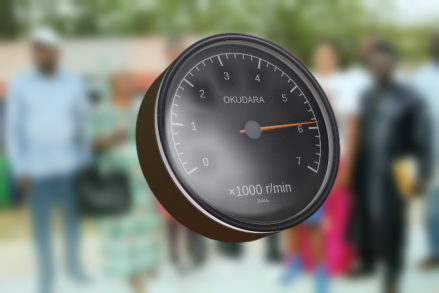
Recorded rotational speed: **5900** rpm
